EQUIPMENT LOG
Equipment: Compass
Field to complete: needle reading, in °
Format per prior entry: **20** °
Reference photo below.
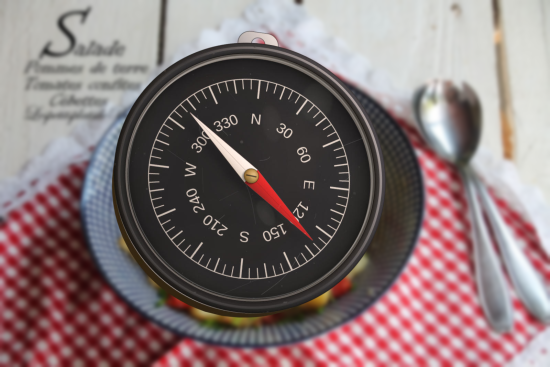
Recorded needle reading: **130** °
